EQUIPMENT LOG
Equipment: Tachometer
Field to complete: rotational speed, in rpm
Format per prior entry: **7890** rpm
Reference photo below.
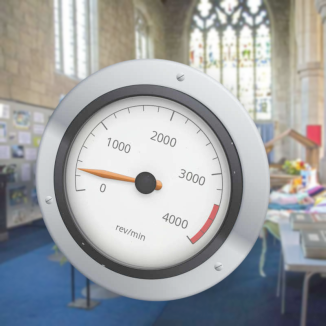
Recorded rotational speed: **300** rpm
